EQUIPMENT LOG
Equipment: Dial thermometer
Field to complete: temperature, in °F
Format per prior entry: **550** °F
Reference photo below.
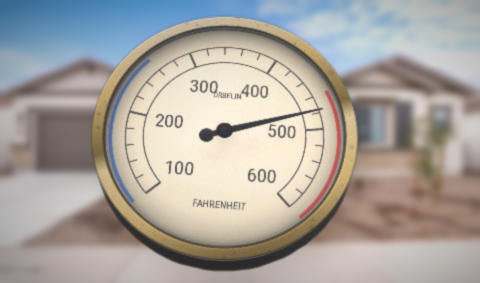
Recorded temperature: **480** °F
